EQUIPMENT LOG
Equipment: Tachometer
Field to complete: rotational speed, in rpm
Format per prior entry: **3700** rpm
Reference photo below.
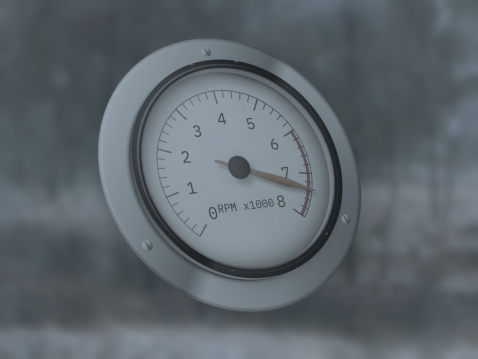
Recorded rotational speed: **7400** rpm
